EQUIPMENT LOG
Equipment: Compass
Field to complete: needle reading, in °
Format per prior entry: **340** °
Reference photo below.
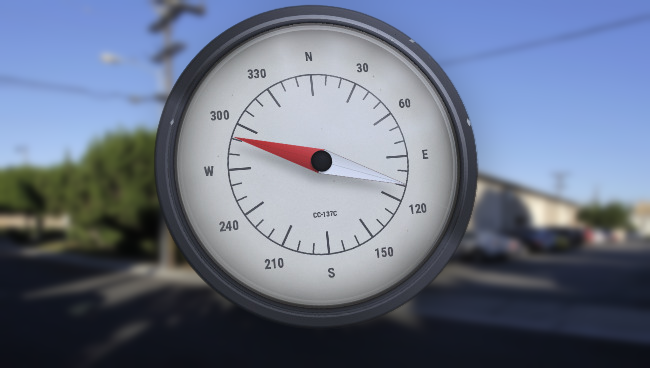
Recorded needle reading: **290** °
